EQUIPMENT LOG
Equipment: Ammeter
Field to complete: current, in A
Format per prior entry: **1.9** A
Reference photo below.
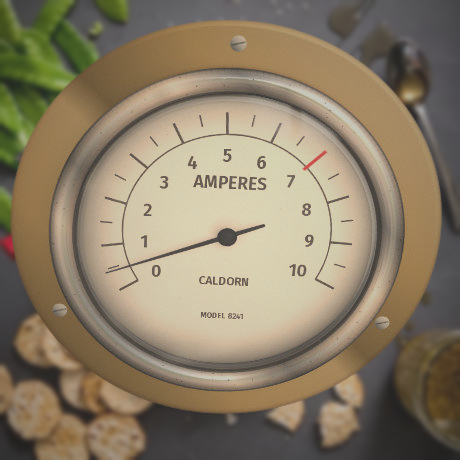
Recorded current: **0.5** A
